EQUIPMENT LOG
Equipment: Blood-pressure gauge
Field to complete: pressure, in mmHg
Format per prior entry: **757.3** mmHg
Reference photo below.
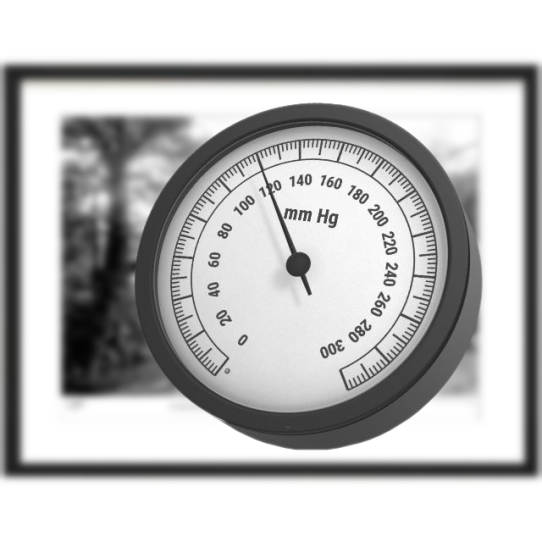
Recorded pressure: **120** mmHg
